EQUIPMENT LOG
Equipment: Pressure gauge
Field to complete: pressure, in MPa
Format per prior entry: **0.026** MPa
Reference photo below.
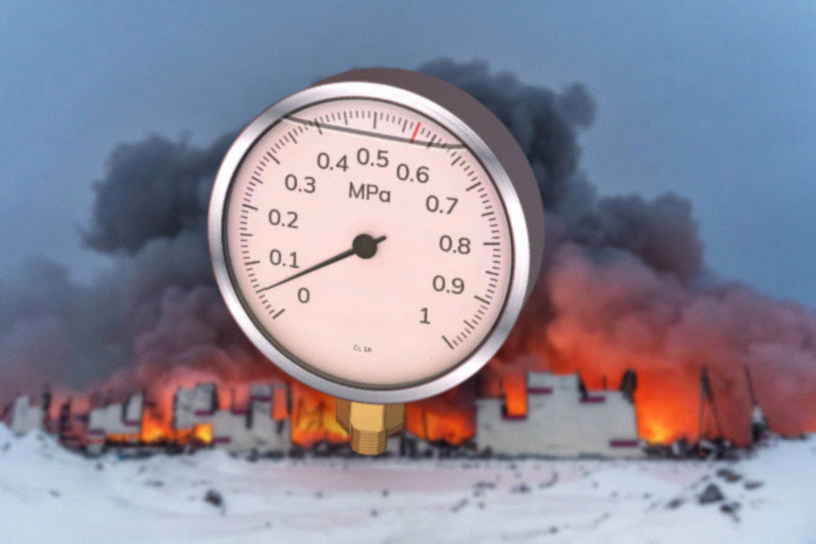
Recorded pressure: **0.05** MPa
